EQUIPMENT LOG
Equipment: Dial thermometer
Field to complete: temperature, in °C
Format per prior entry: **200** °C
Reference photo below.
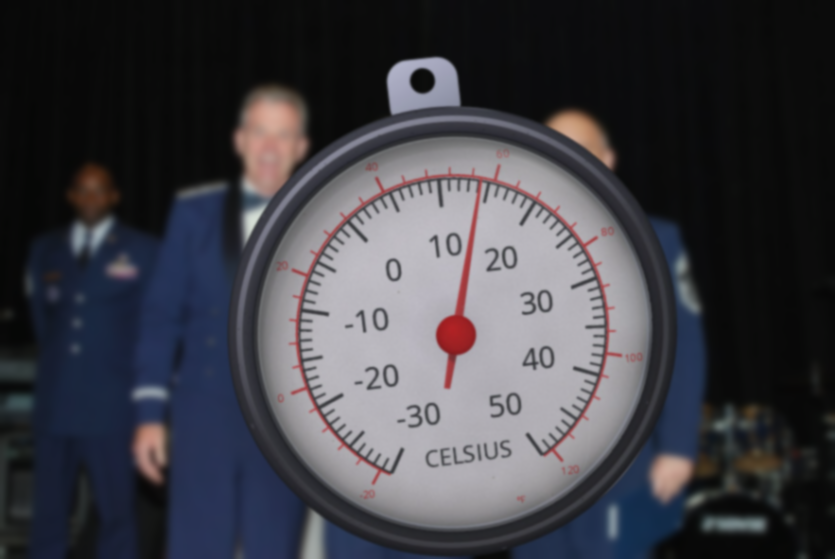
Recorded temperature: **14** °C
